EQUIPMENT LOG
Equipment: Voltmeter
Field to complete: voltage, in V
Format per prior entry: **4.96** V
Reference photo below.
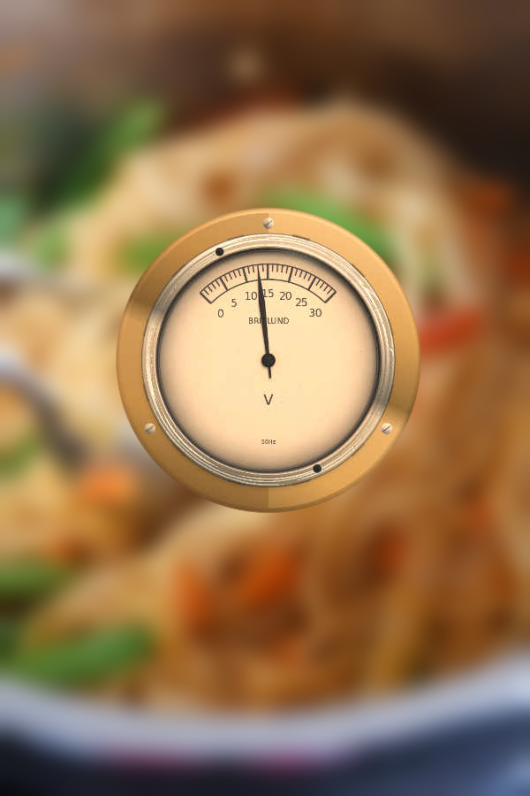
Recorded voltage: **13** V
